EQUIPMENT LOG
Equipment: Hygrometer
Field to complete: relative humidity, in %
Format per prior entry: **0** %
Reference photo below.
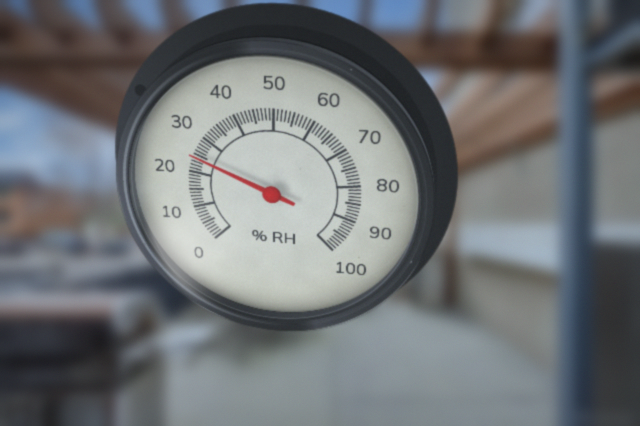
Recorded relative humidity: **25** %
